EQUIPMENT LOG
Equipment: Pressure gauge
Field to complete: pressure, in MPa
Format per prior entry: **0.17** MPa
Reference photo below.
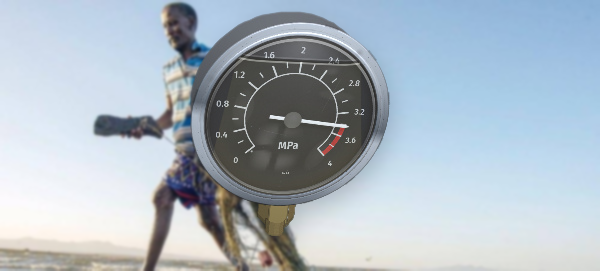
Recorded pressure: **3.4** MPa
